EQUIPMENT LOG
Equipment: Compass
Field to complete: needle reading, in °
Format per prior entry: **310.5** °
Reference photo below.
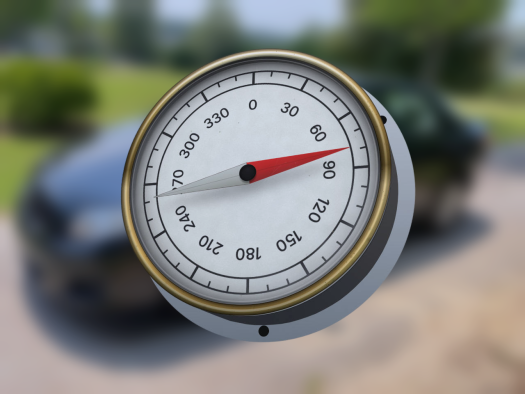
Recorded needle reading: **80** °
